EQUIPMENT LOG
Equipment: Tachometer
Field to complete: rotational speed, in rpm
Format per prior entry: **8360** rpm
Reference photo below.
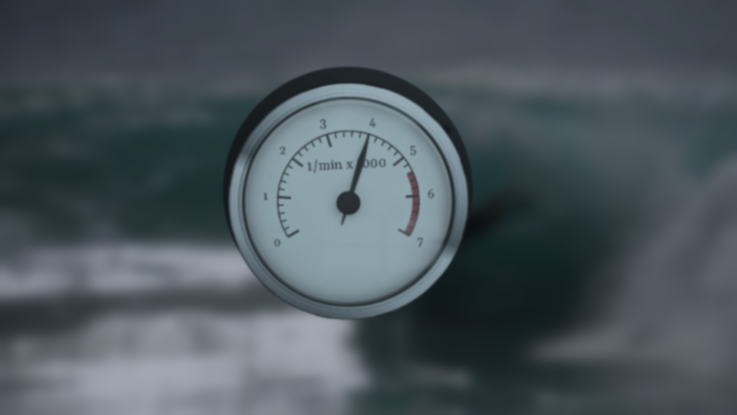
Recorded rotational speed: **4000** rpm
